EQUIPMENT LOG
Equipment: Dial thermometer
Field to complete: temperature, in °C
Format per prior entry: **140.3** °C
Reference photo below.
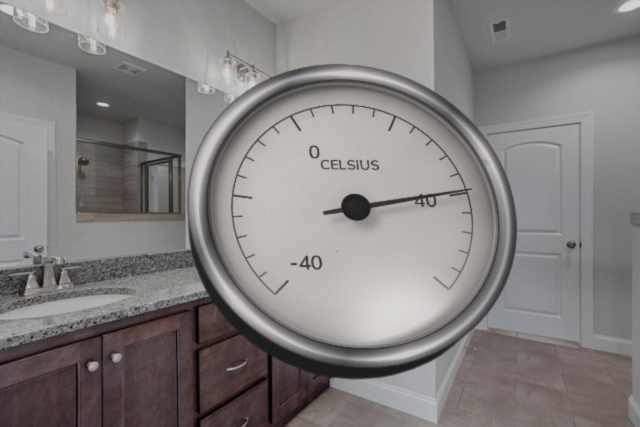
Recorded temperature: **40** °C
